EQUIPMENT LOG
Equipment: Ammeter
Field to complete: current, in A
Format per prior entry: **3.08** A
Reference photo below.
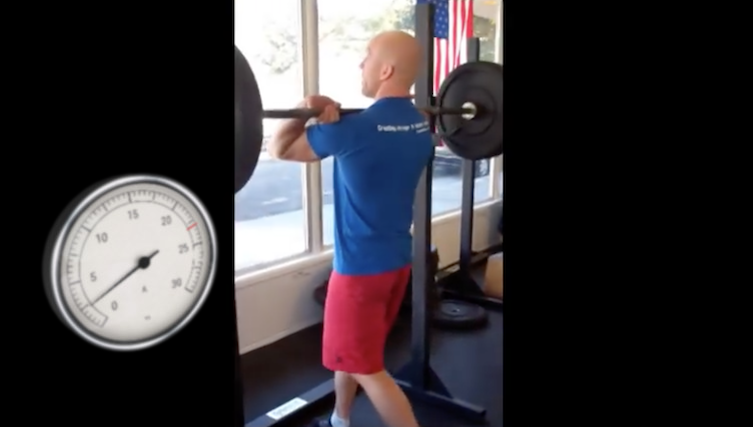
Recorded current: **2.5** A
